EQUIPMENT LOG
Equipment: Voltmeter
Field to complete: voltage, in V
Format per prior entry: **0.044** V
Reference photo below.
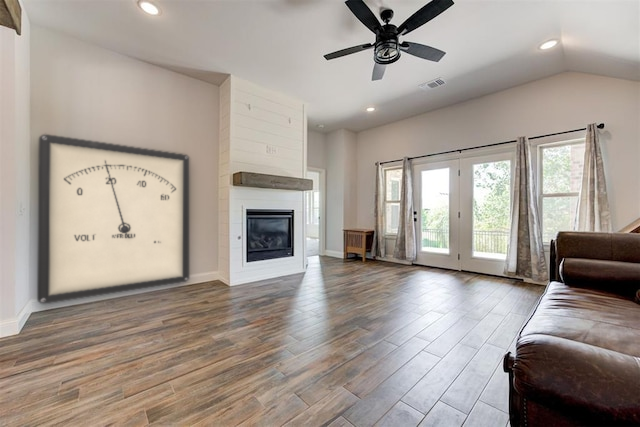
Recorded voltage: **20** V
